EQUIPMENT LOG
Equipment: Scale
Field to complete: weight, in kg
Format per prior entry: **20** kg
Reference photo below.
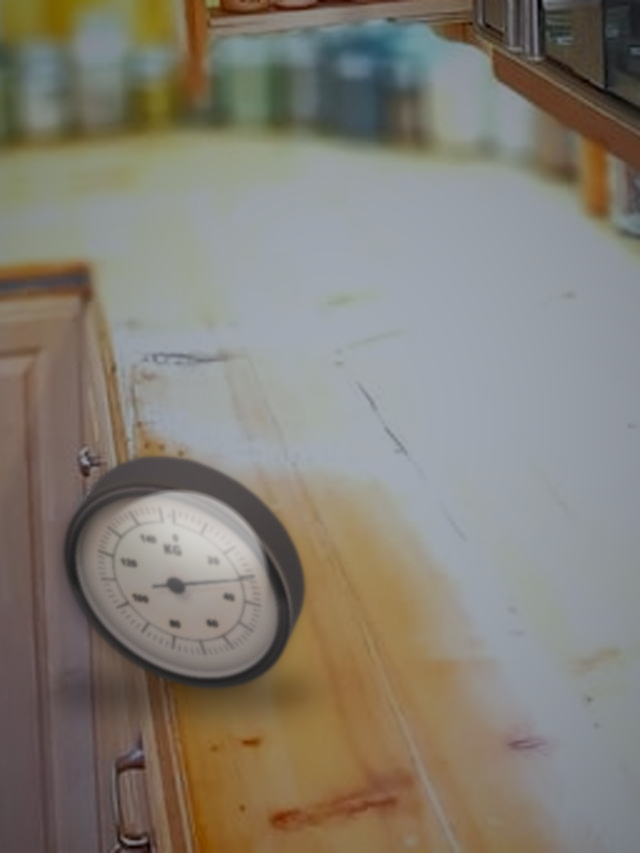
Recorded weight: **30** kg
